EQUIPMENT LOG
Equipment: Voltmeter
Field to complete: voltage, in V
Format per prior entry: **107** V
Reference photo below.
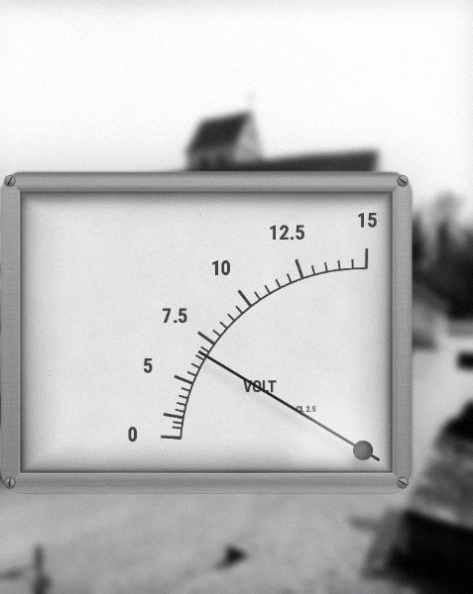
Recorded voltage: **6.75** V
